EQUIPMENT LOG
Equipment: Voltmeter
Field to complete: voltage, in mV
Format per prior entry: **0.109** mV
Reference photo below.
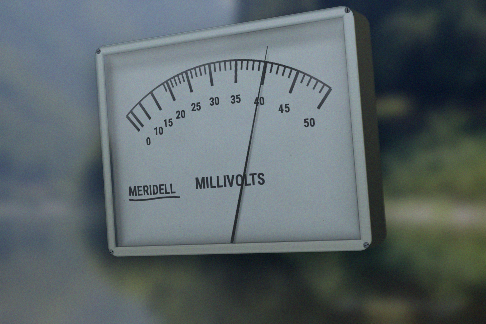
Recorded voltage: **40** mV
